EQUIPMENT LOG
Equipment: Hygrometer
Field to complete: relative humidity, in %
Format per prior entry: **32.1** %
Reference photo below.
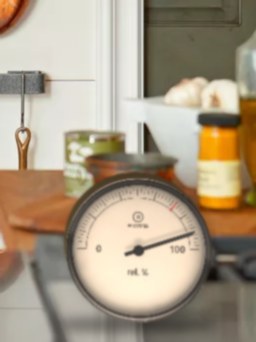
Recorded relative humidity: **90** %
